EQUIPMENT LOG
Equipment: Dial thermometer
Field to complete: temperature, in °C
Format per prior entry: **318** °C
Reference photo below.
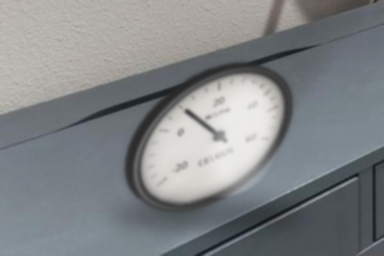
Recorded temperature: **8** °C
